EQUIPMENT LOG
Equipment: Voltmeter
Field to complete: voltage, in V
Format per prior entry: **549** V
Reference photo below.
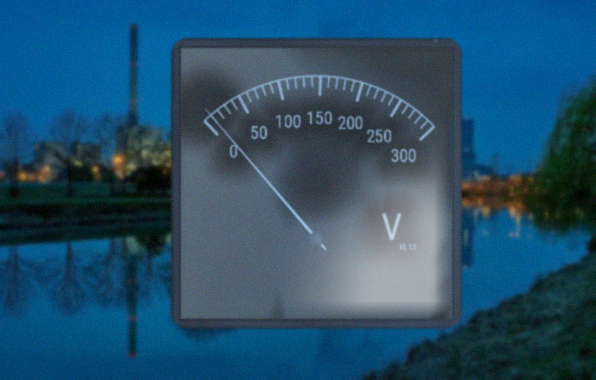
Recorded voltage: **10** V
